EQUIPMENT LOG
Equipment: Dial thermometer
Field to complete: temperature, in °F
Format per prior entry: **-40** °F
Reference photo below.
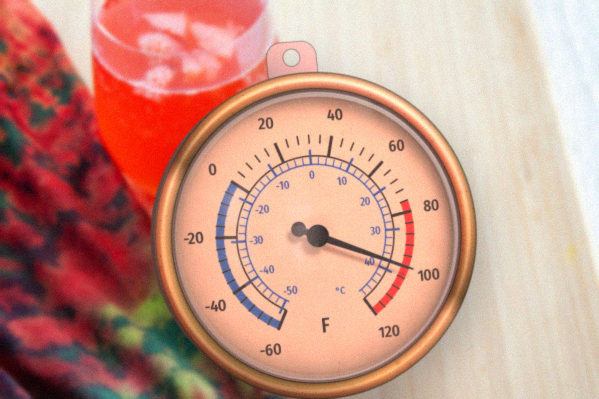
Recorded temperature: **100** °F
